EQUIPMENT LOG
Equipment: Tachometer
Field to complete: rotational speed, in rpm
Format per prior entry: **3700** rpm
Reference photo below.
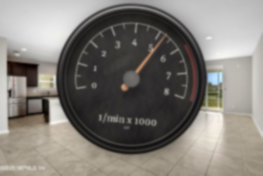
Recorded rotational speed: **5250** rpm
